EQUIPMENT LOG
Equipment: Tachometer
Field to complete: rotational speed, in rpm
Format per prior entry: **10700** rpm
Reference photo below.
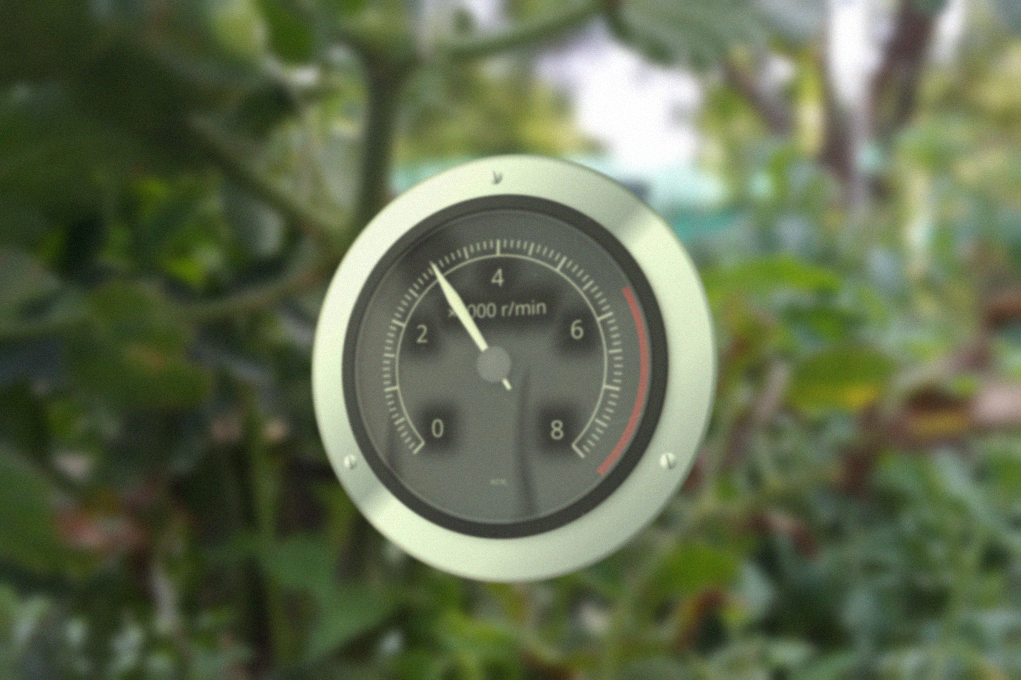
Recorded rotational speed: **3000** rpm
